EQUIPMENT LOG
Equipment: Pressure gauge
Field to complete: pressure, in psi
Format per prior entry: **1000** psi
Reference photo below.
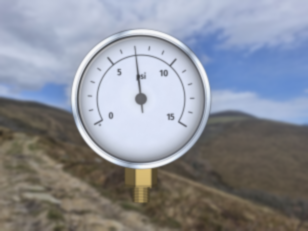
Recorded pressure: **7** psi
